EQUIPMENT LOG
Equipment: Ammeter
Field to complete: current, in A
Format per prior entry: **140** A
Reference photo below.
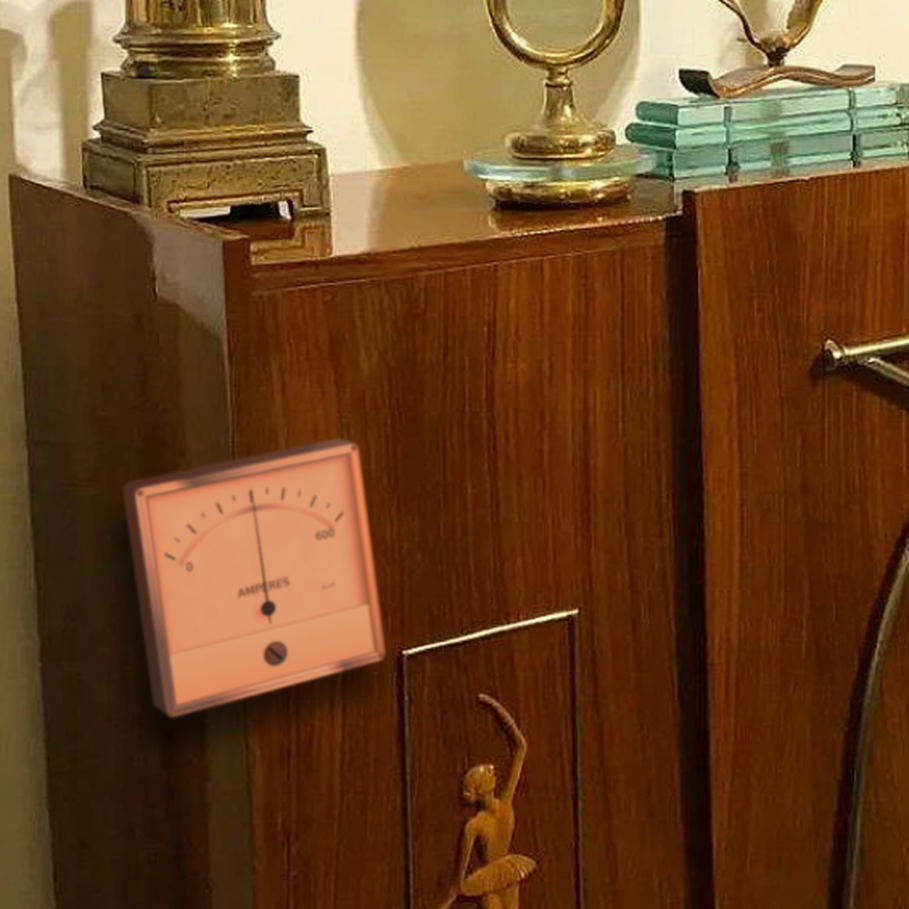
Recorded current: **300** A
